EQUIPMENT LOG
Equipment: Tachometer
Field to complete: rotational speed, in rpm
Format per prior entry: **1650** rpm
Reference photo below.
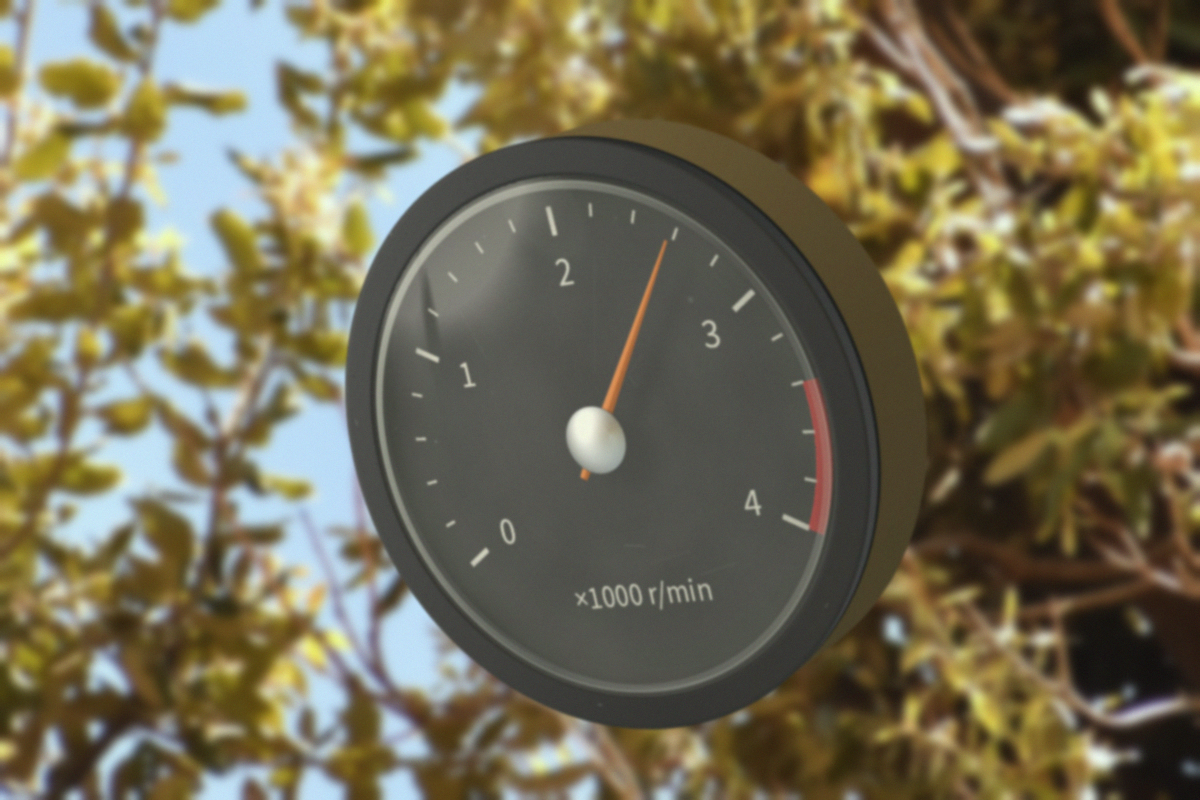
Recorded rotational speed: **2600** rpm
